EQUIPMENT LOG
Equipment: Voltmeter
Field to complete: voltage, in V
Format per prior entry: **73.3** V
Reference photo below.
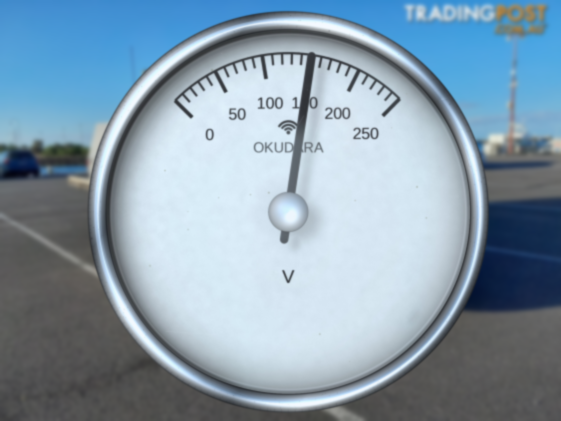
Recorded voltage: **150** V
